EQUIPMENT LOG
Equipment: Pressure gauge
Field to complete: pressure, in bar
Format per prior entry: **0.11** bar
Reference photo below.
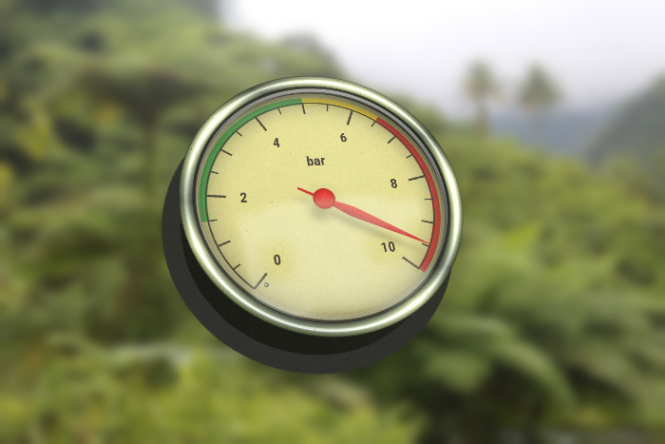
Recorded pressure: **9.5** bar
